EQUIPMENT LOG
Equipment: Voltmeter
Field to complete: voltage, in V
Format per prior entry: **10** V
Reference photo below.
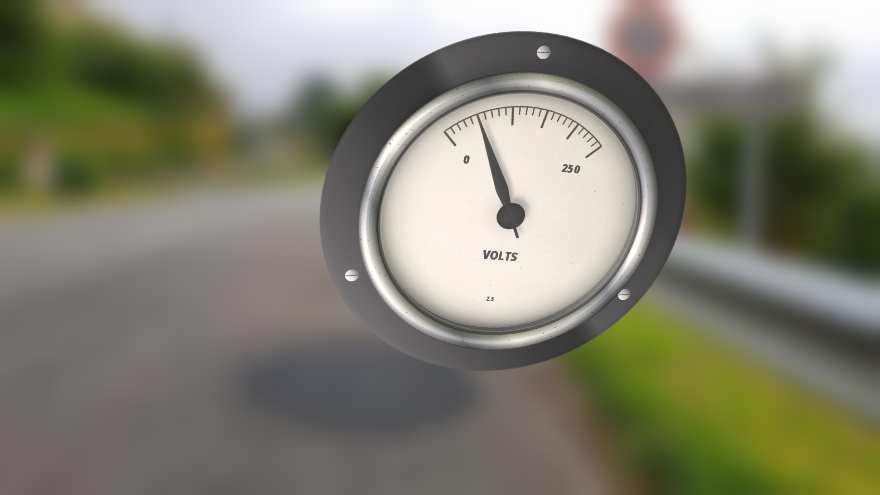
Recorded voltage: **50** V
